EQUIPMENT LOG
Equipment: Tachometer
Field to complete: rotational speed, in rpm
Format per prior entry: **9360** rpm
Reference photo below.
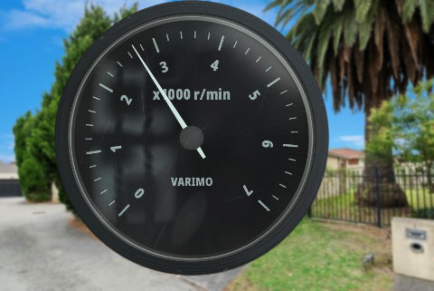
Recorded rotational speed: **2700** rpm
